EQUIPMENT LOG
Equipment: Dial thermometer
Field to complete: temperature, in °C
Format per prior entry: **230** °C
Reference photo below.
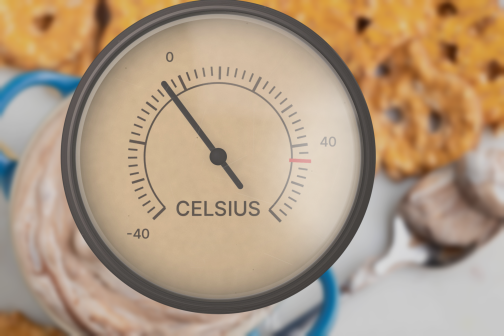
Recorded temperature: **-4** °C
